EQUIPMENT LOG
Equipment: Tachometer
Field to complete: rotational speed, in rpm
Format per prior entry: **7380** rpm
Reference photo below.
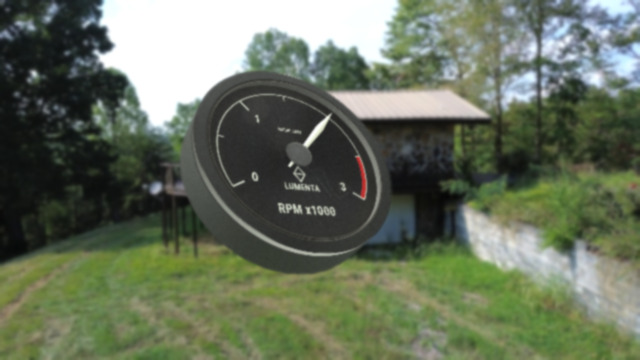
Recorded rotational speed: **2000** rpm
